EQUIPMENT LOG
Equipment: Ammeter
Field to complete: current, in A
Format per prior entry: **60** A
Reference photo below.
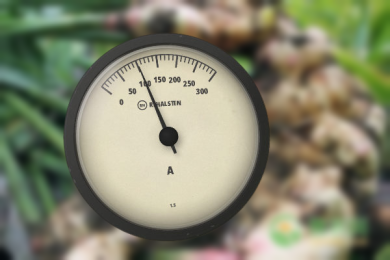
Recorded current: **100** A
